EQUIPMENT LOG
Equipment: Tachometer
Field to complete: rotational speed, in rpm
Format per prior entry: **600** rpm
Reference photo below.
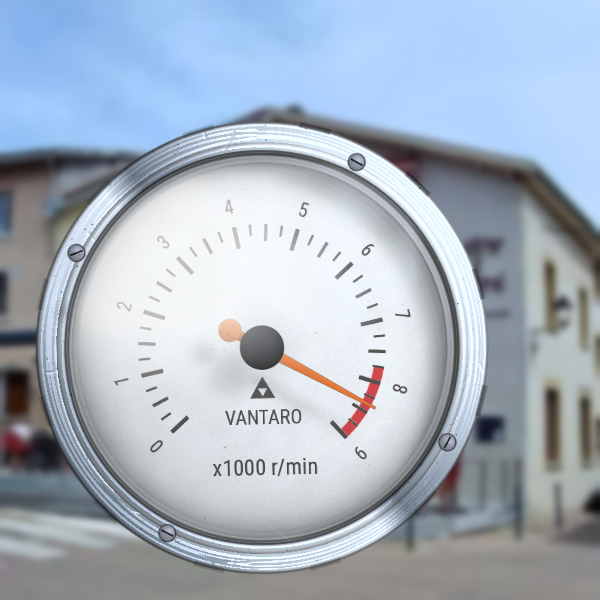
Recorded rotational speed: **8375** rpm
